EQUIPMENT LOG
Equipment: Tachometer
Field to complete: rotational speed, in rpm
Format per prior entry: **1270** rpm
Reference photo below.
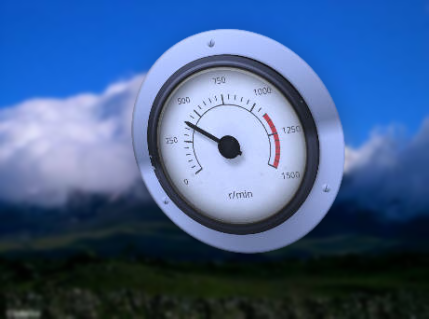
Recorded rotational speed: **400** rpm
